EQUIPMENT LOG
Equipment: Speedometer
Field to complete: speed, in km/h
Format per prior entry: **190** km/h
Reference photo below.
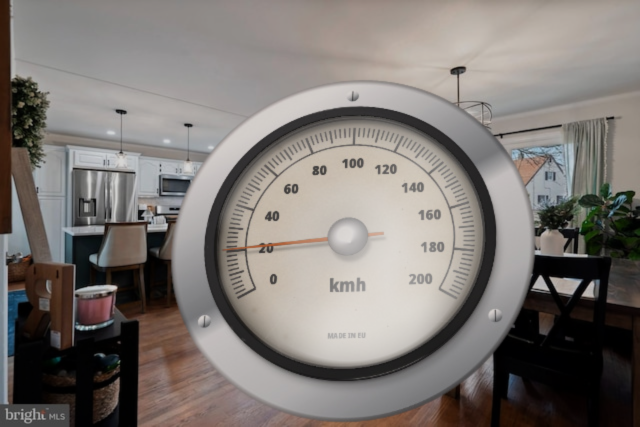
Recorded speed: **20** km/h
